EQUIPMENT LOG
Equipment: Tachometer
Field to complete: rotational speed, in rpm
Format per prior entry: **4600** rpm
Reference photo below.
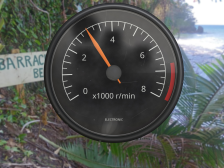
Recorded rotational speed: **3000** rpm
